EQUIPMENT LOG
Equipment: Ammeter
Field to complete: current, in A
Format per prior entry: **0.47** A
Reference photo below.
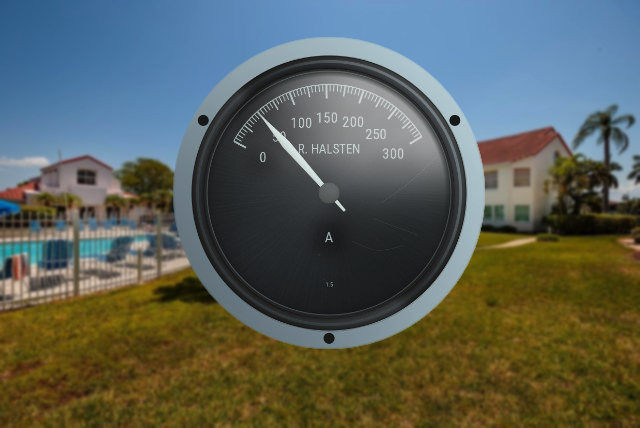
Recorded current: **50** A
